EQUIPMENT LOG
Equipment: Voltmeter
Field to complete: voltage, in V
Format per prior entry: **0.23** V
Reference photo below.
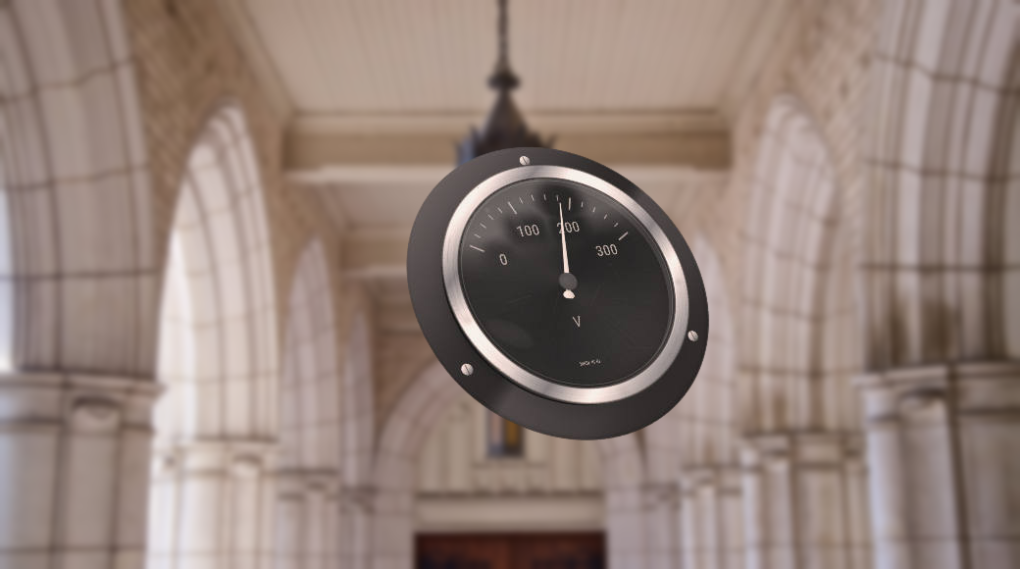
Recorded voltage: **180** V
